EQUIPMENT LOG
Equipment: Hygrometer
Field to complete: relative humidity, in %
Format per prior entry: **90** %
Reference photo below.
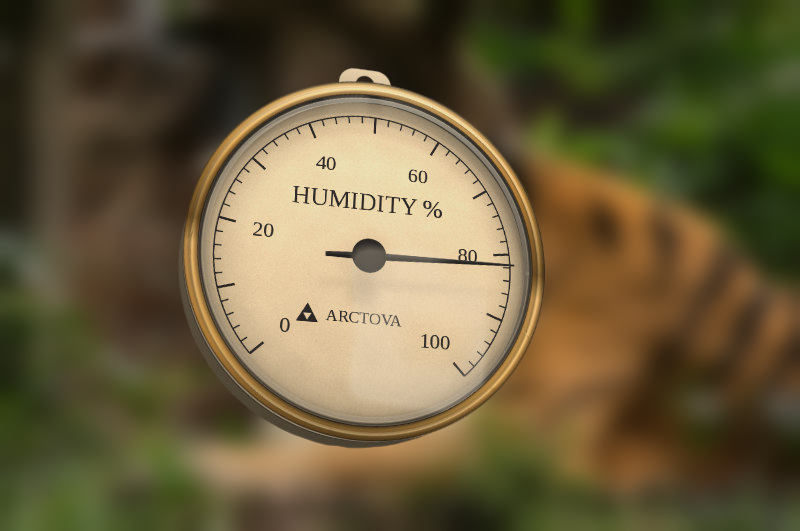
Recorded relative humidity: **82** %
